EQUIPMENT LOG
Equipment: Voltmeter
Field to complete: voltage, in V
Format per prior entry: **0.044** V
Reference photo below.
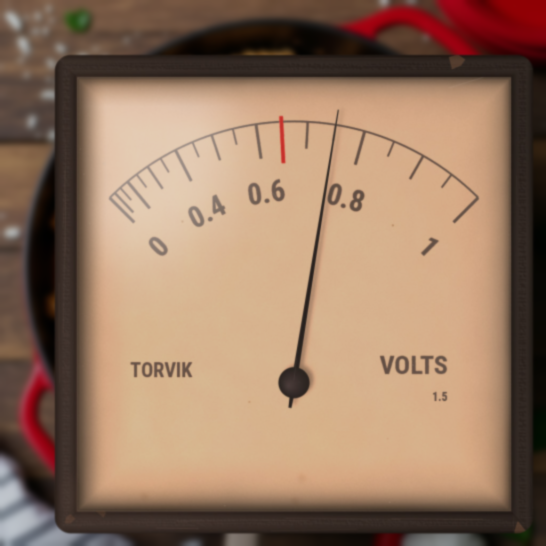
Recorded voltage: **0.75** V
